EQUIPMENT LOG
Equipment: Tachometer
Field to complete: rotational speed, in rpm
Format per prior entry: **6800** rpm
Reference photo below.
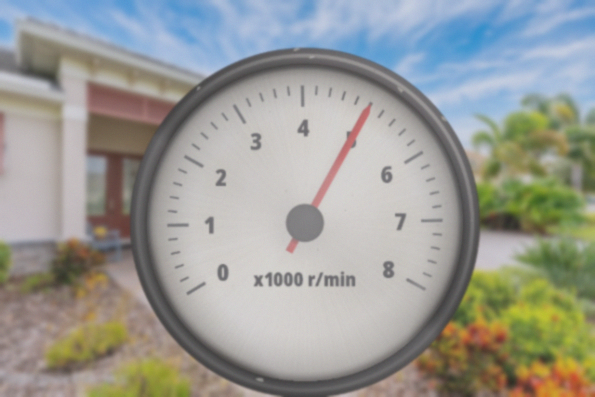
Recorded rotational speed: **5000** rpm
